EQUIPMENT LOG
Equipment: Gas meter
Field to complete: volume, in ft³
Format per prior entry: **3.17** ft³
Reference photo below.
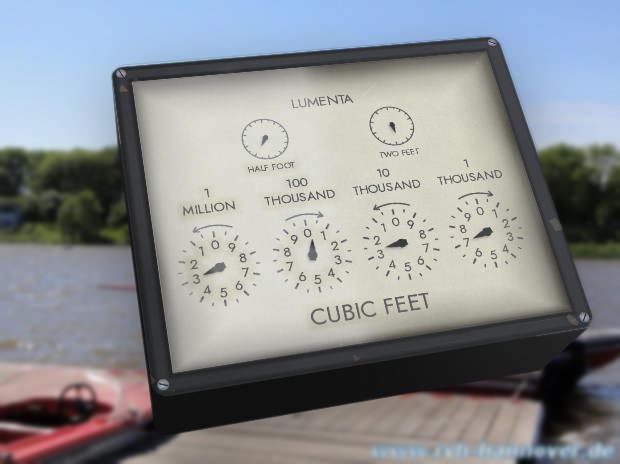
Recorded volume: **302700** ft³
